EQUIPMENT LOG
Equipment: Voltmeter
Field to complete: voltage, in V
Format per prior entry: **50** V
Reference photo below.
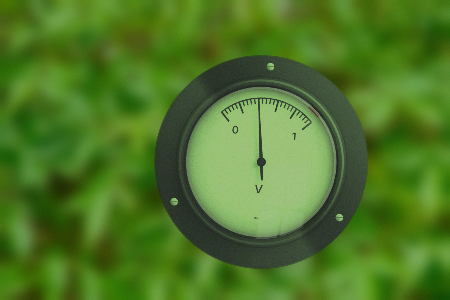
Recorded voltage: **0.4** V
